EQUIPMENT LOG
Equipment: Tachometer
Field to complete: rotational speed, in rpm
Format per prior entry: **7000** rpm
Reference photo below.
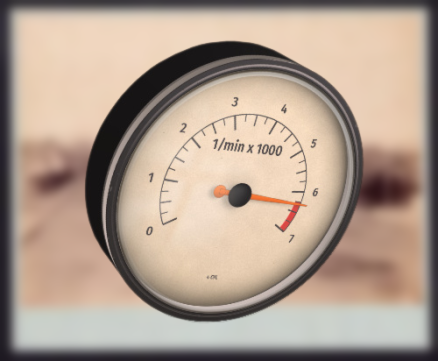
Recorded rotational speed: **6250** rpm
